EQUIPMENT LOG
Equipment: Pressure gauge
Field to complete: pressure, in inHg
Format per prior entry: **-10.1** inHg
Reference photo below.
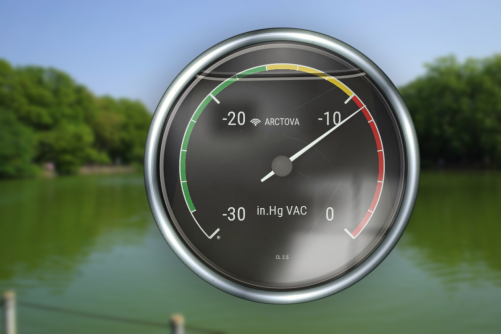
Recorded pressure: **-9** inHg
